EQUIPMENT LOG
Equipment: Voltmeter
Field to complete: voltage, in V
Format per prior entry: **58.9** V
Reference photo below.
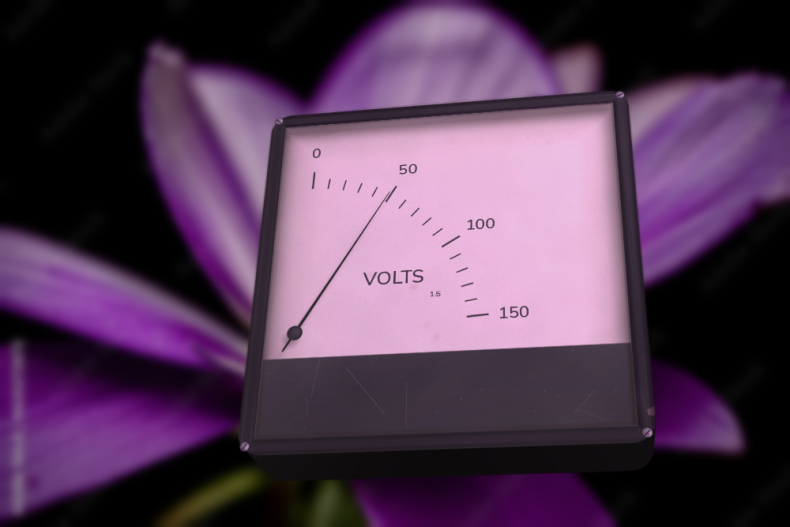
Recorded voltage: **50** V
